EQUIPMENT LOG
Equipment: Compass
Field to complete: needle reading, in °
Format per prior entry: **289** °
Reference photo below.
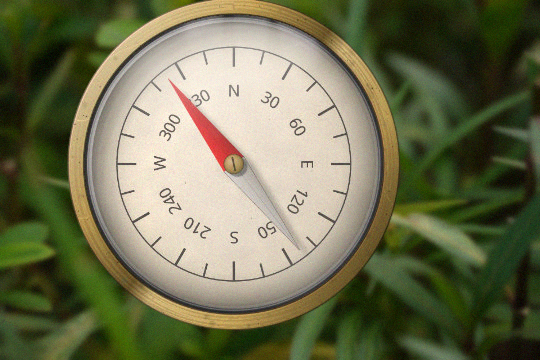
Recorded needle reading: **322.5** °
